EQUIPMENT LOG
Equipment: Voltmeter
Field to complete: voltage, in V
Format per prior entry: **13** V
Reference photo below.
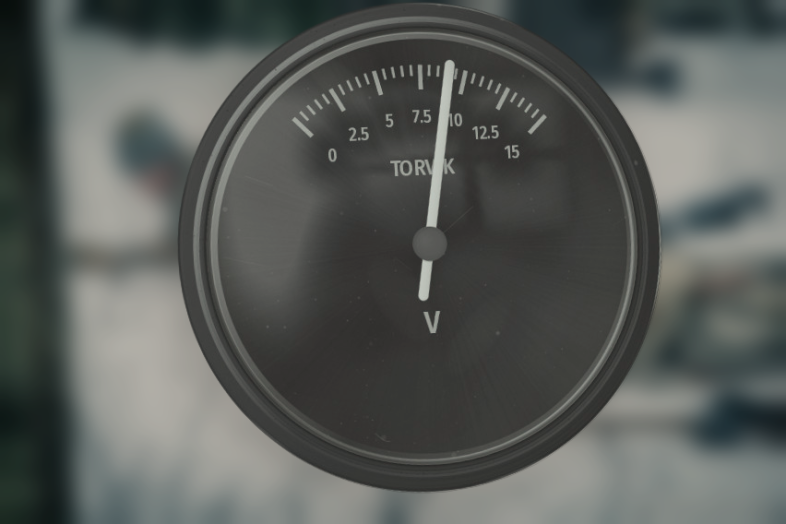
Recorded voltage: **9** V
